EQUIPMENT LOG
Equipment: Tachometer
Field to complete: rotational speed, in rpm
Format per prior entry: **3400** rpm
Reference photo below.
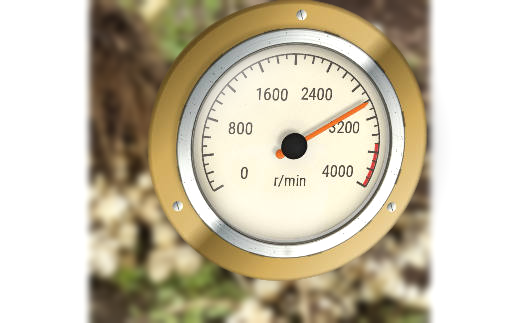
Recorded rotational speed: **3000** rpm
